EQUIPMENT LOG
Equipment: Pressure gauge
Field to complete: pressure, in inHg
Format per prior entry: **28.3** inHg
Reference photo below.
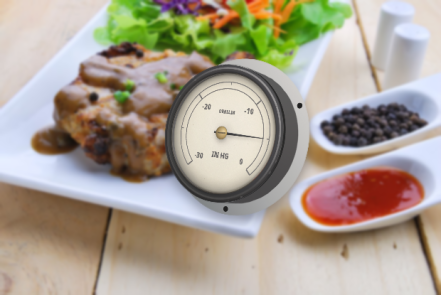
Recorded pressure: **-5** inHg
